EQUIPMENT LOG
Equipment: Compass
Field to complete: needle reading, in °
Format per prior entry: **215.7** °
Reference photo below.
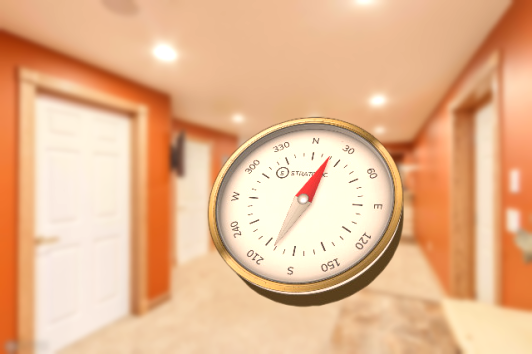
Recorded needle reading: **20** °
